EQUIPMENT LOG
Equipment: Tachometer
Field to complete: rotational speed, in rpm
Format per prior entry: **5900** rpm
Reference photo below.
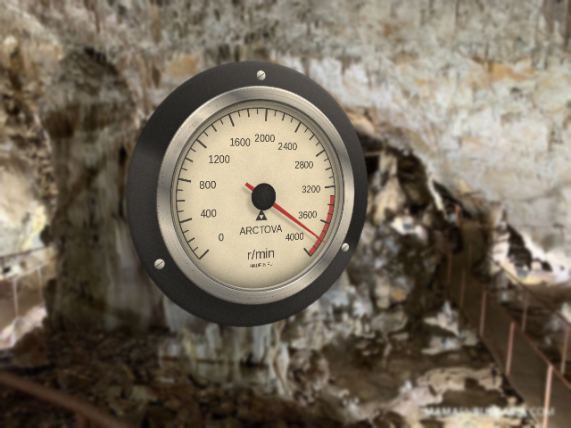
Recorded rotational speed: **3800** rpm
